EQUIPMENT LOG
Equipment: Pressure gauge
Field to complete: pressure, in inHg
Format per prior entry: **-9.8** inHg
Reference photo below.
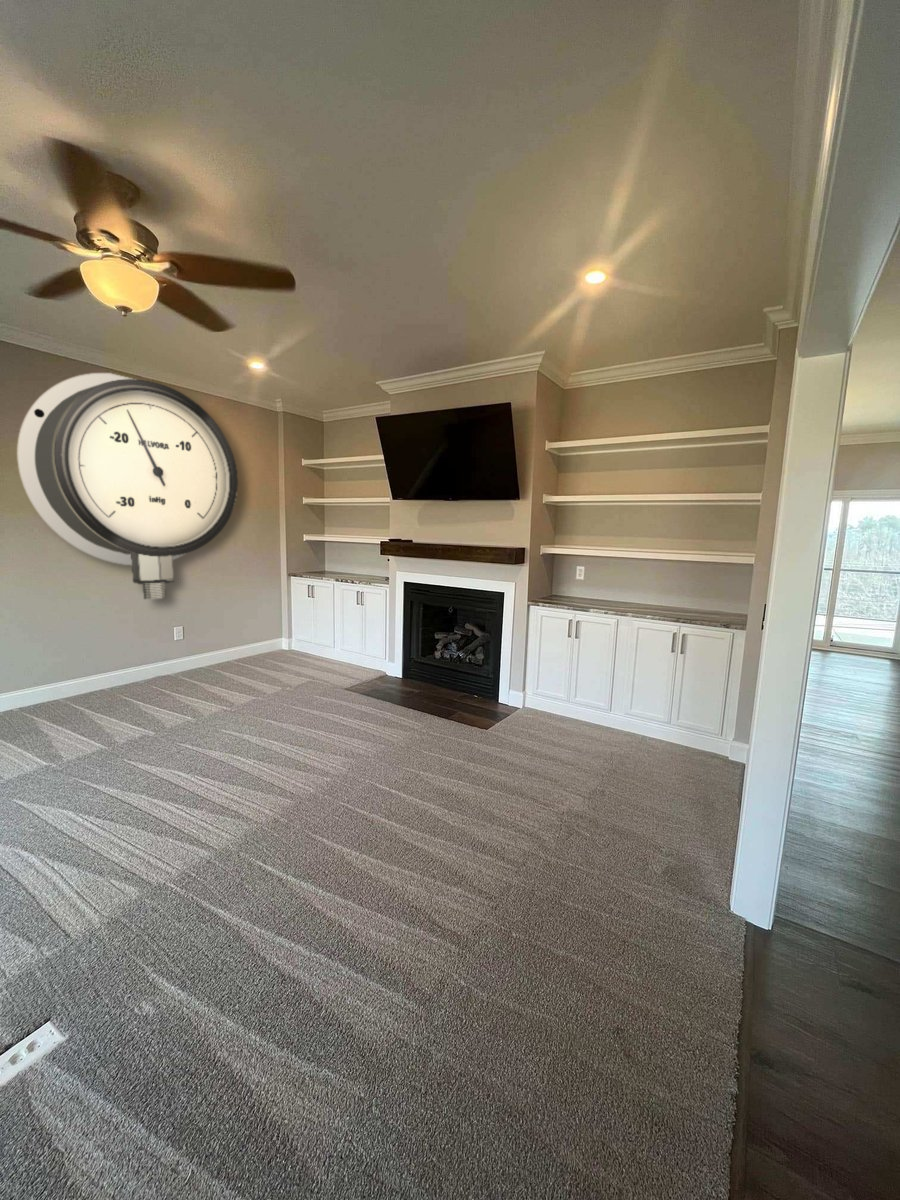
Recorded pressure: **-17.5** inHg
